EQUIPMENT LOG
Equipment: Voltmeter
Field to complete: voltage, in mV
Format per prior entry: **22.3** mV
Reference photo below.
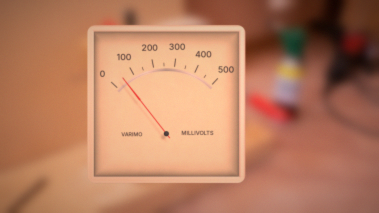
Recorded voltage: **50** mV
